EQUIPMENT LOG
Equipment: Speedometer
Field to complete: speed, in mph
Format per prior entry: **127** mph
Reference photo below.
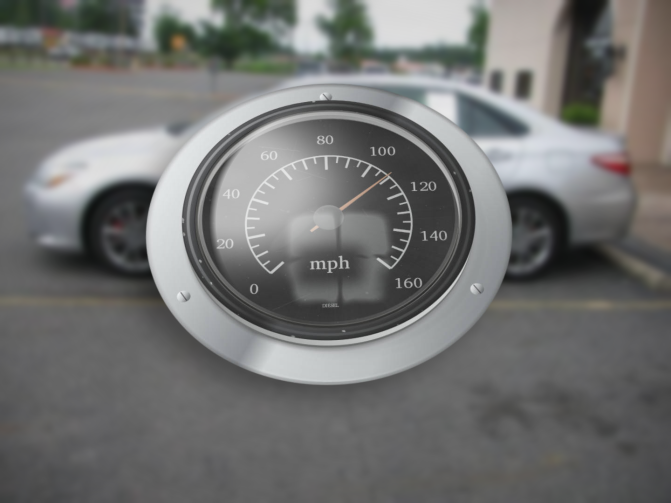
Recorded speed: **110** mph
